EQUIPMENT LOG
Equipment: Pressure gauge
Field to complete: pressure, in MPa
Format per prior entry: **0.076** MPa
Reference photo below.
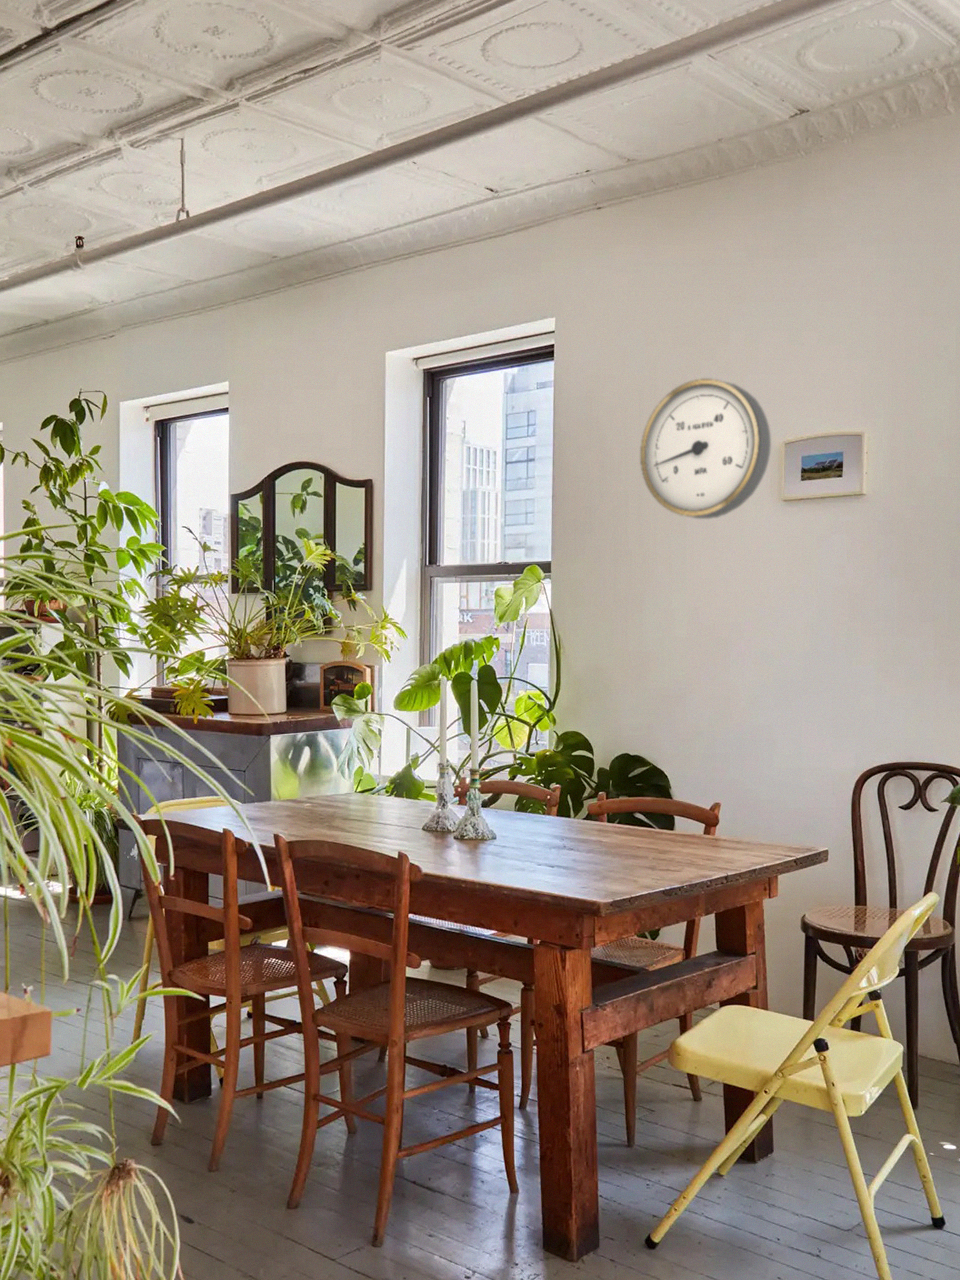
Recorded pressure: **5** MPa
